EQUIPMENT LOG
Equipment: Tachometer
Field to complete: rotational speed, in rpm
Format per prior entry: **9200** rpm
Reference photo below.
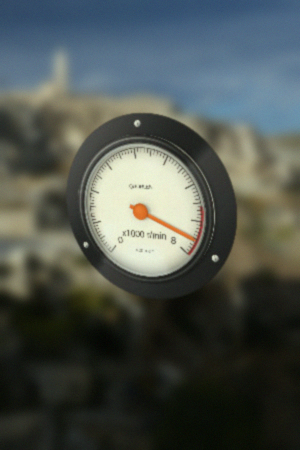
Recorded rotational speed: **7500** rpm
